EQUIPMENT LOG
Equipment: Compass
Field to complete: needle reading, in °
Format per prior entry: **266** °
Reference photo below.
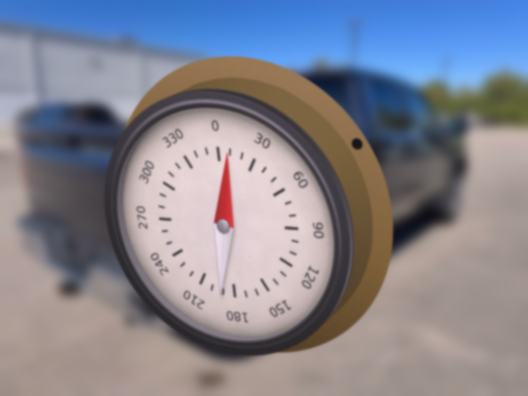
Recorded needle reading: **10** °
